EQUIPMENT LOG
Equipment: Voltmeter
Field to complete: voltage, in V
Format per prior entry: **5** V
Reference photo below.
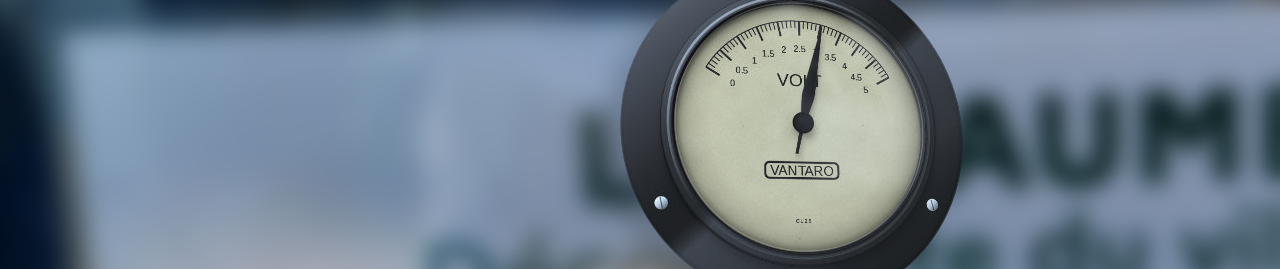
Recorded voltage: **3** V
